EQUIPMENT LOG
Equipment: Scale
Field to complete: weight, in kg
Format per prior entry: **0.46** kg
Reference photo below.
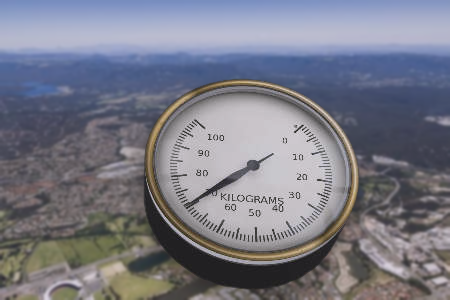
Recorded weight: **70** kg
